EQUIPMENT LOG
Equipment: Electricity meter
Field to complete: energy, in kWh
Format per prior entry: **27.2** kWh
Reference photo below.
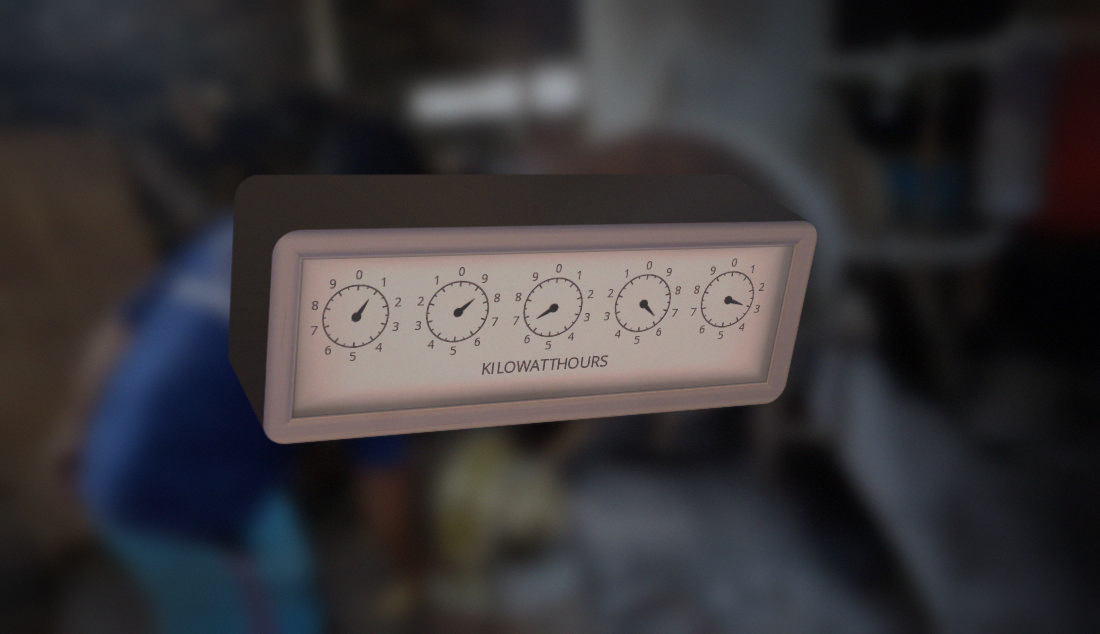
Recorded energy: **8663** kWh
